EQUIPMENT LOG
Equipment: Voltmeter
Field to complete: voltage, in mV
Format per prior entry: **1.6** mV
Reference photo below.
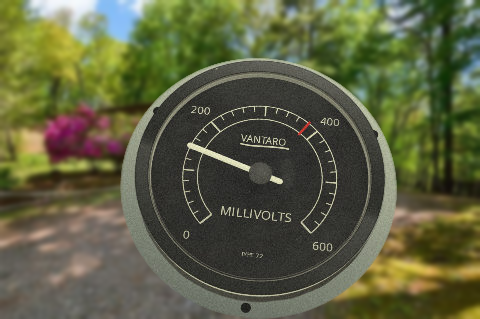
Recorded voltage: **140** mV
